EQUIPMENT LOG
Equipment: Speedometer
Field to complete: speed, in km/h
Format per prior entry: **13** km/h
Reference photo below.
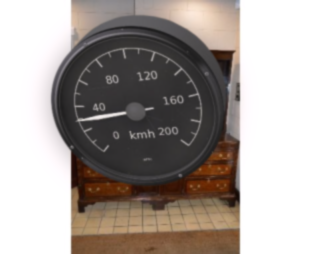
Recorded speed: **30** km/h
